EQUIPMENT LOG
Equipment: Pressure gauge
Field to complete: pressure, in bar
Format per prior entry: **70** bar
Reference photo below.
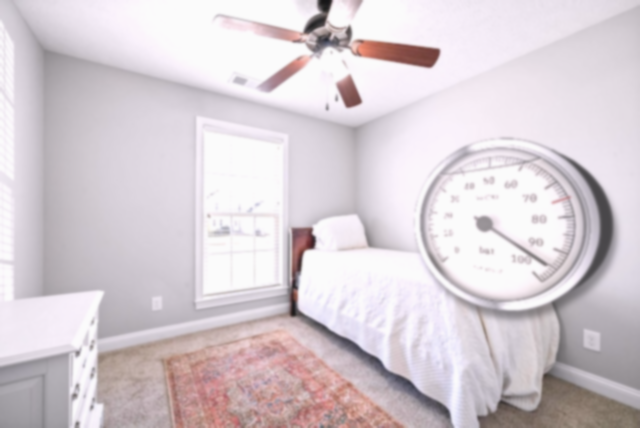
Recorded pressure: **95** bar
